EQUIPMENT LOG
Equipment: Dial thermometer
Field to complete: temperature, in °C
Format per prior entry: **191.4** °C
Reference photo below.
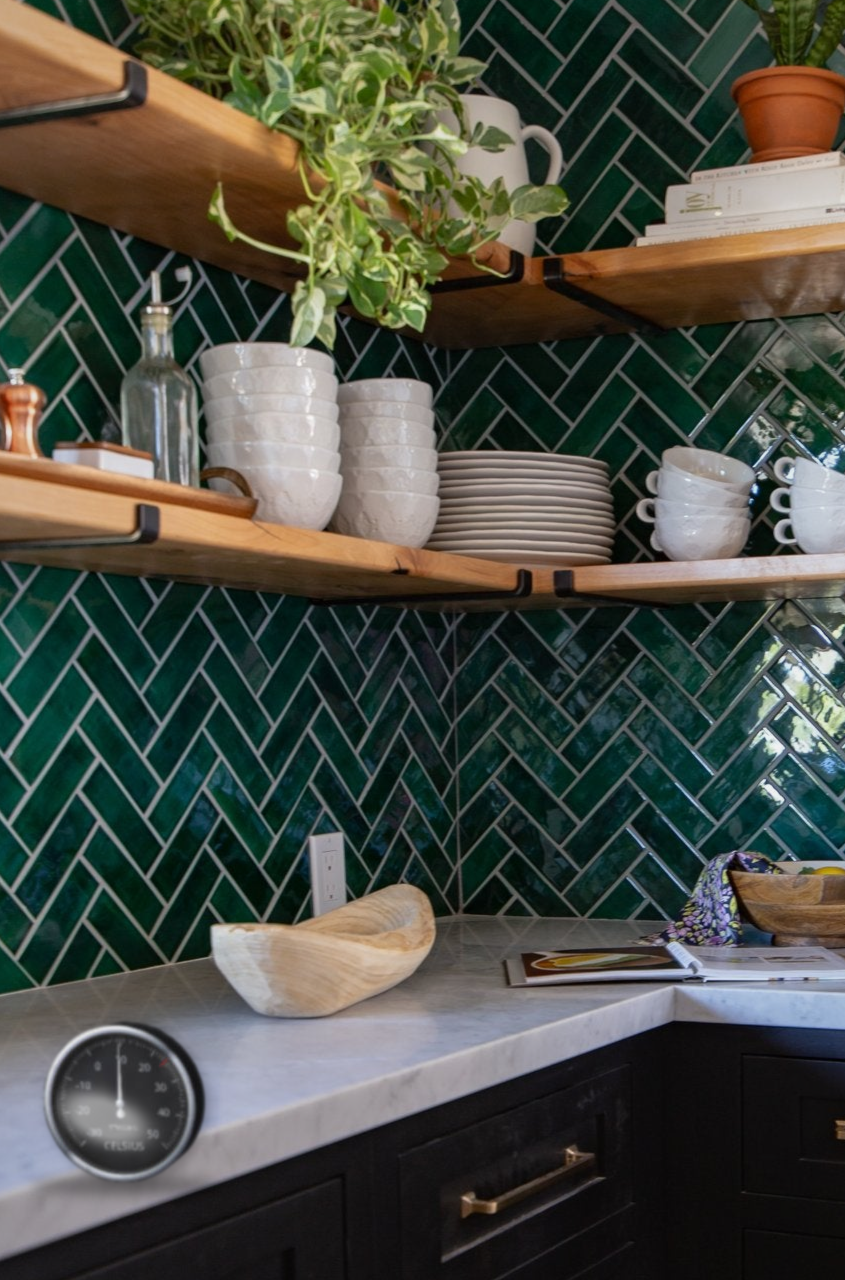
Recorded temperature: **10** °C
